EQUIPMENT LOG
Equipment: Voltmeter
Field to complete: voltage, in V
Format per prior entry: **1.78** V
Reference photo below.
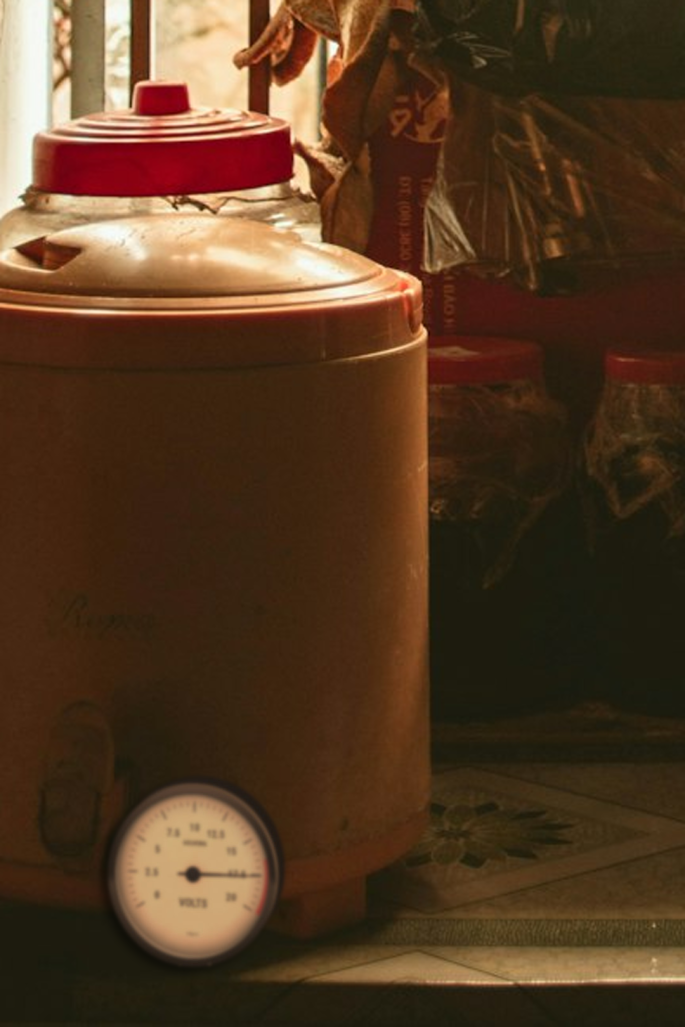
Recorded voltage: **17.5** V
